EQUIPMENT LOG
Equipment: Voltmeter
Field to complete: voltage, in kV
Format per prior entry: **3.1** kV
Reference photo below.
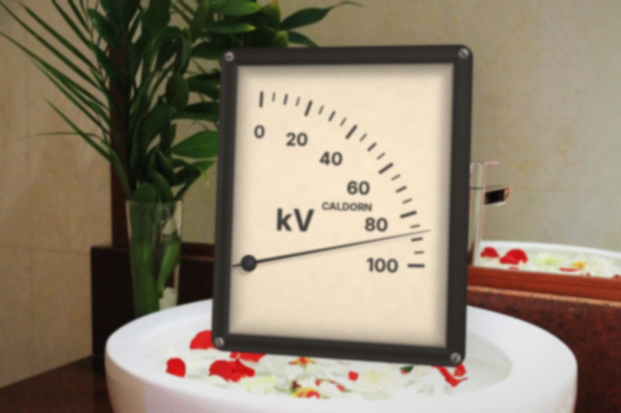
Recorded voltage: **87.5** kV
